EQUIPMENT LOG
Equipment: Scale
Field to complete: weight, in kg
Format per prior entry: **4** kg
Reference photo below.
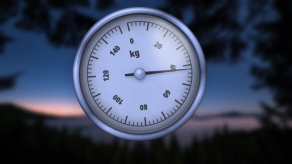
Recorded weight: **42** kg
